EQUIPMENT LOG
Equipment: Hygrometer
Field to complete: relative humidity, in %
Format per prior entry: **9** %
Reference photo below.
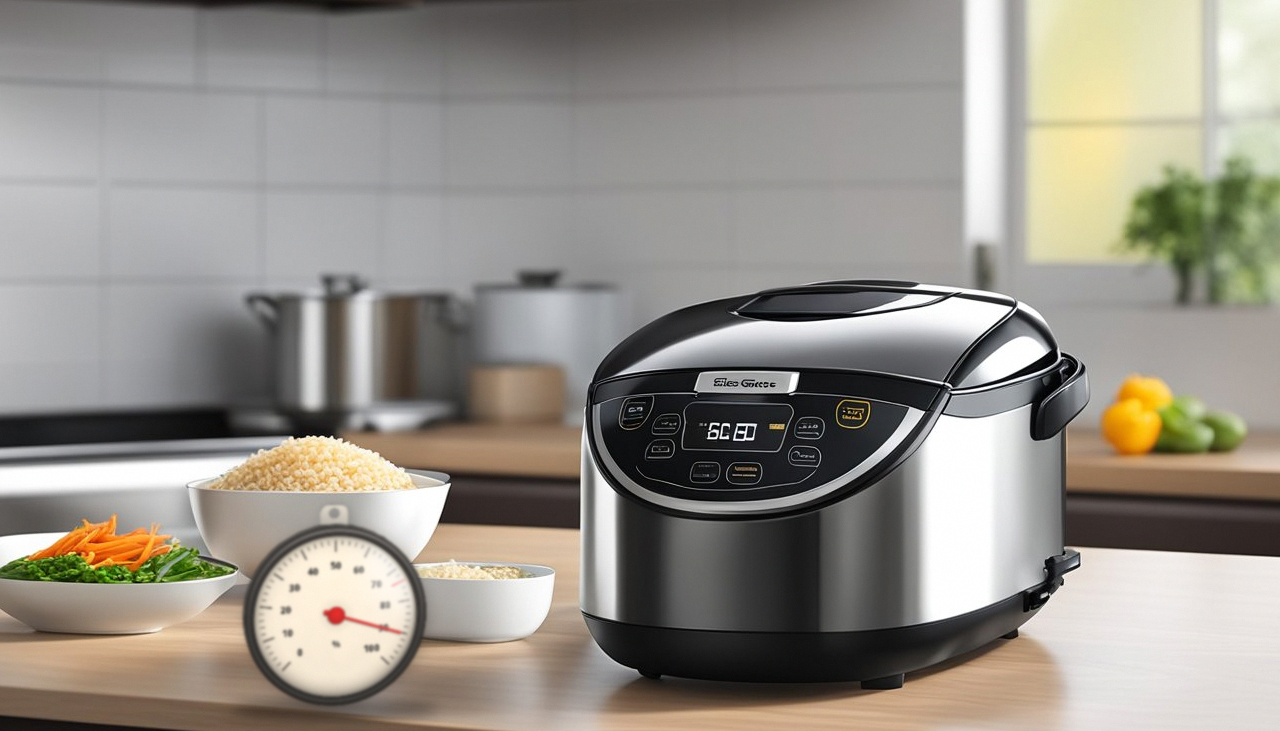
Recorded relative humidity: **90** %
